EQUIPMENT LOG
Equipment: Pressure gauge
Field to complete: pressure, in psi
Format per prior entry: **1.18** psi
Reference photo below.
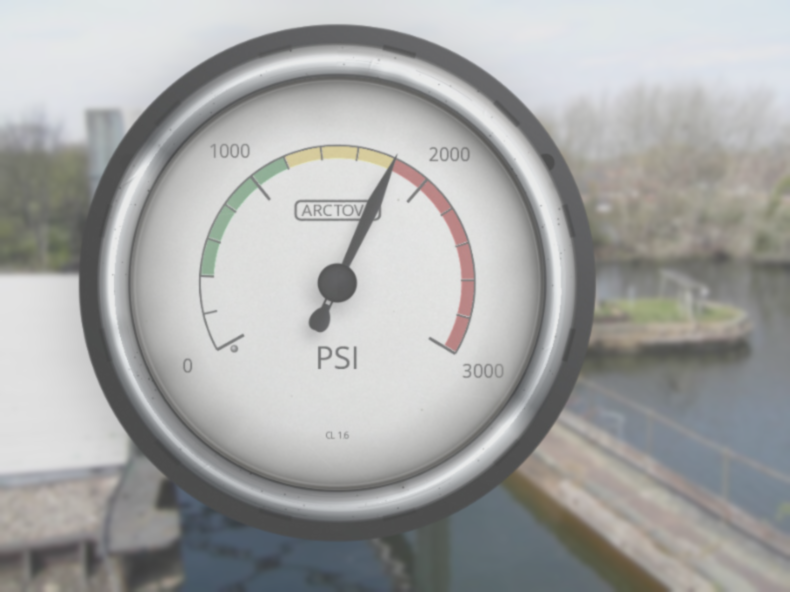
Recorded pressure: **1800** psi
